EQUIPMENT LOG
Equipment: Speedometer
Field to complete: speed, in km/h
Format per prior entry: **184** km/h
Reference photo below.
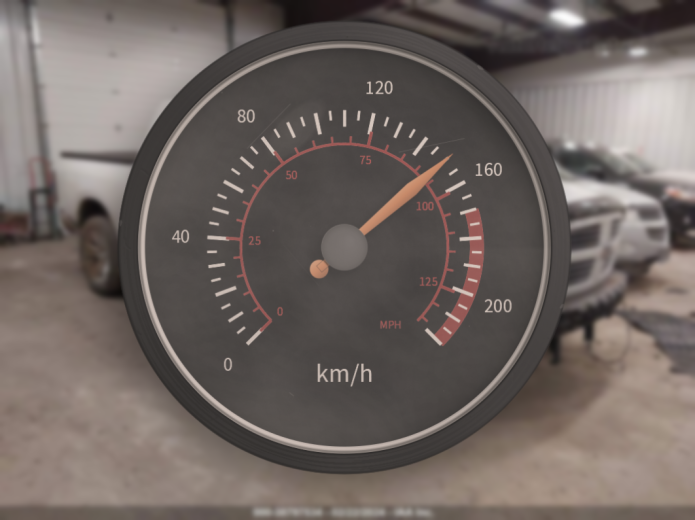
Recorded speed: **150** km/h
